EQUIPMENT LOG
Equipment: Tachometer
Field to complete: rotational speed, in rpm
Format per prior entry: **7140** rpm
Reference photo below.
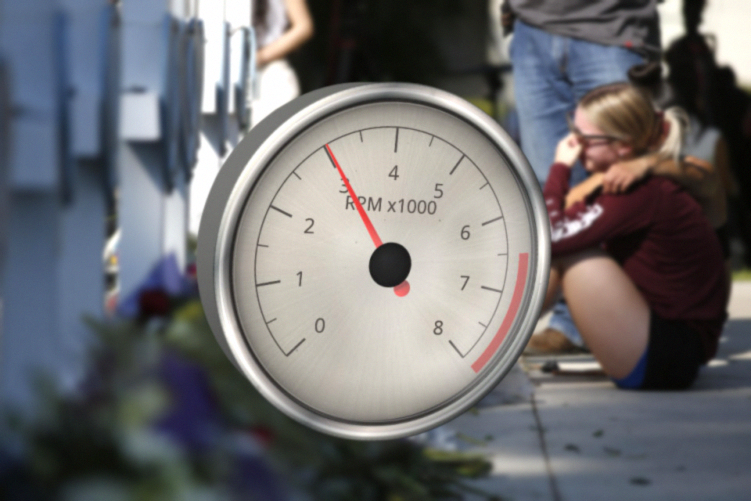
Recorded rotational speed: **3000** rpm
